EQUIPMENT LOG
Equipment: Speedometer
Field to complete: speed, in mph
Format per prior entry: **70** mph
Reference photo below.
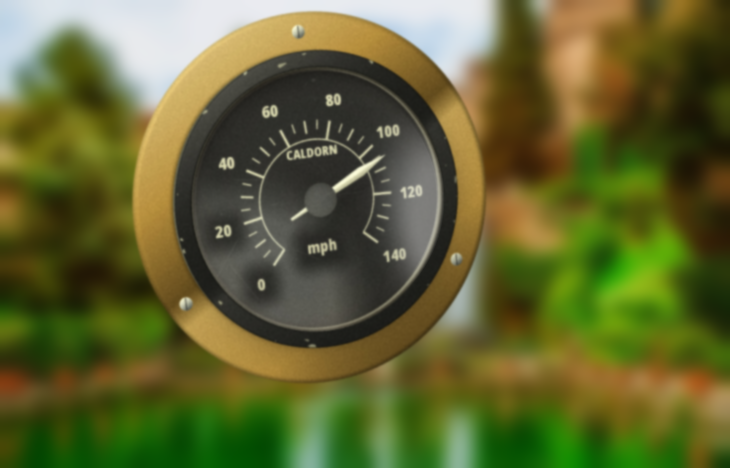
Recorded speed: **105** mph
